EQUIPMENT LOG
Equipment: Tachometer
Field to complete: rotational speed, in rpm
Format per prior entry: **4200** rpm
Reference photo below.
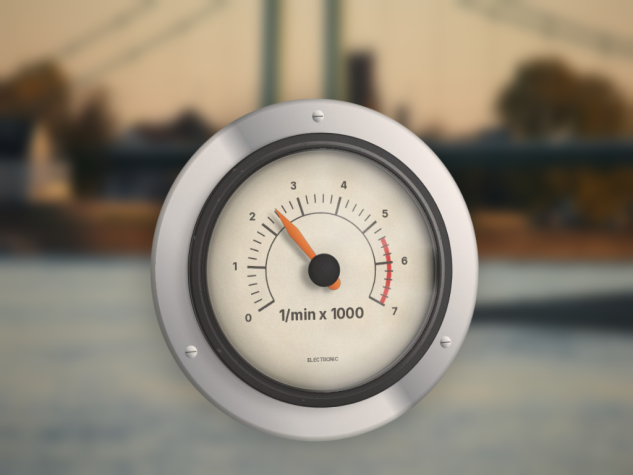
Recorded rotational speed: **2400** rpm
